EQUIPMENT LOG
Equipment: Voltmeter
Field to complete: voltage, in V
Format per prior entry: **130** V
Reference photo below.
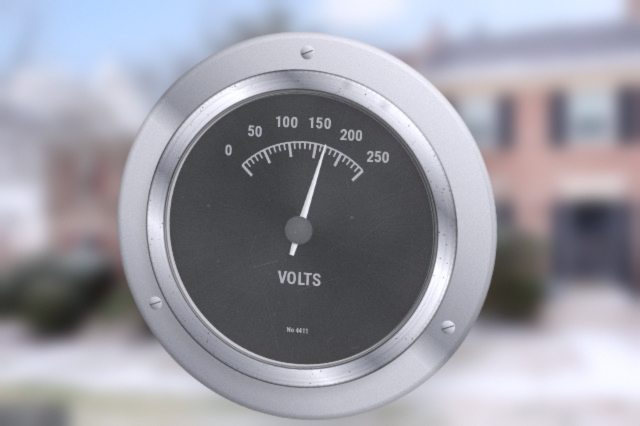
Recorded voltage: **170** V
